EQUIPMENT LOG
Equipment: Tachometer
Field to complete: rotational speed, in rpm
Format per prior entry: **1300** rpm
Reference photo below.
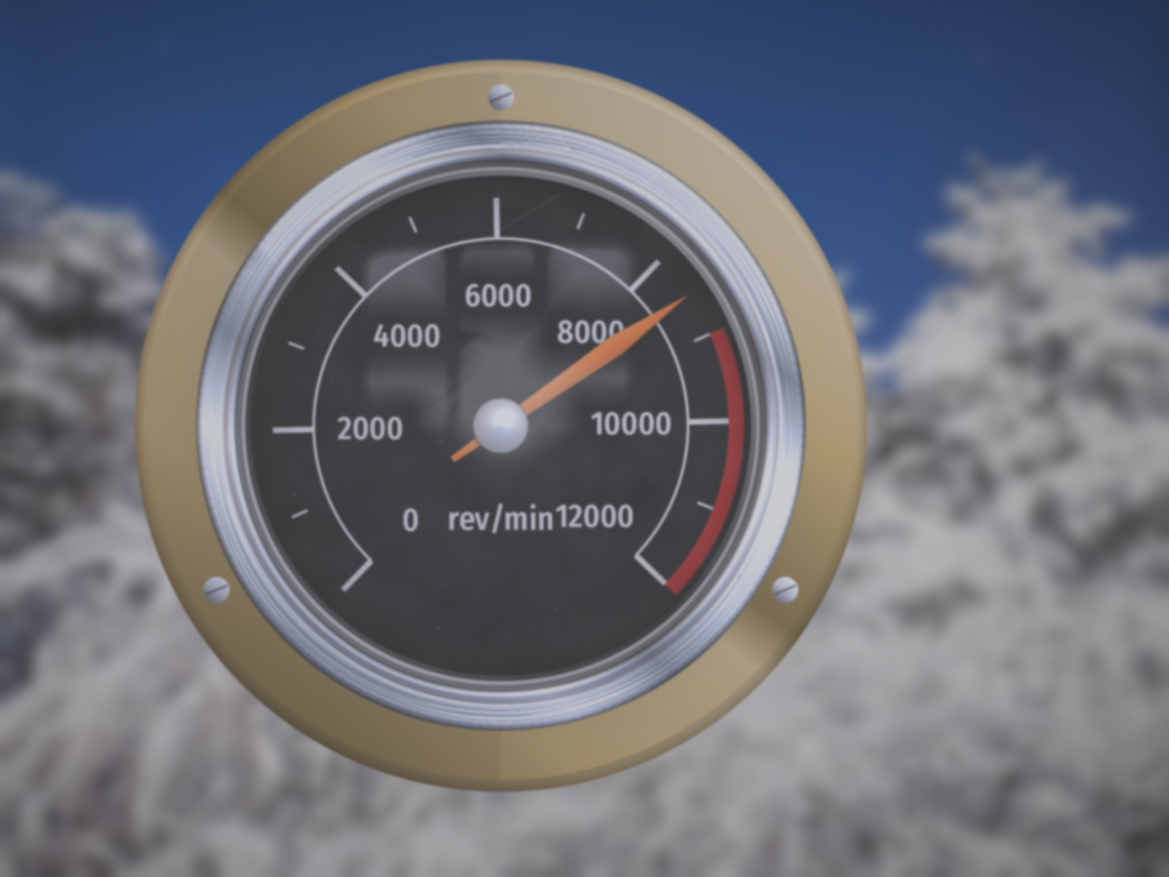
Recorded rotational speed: **8500** rpm
